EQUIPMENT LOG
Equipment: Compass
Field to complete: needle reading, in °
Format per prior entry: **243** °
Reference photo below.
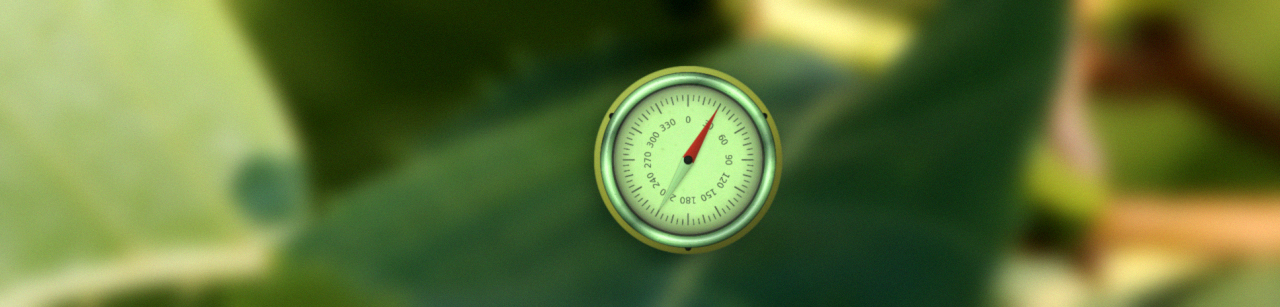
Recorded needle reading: **30** °
